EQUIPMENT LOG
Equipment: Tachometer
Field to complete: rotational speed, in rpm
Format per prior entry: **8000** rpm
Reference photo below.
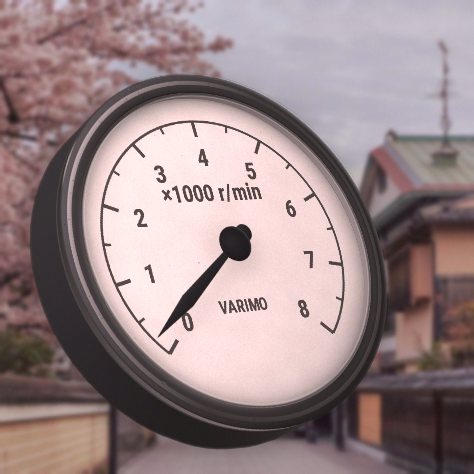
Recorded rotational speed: **250** rpm
